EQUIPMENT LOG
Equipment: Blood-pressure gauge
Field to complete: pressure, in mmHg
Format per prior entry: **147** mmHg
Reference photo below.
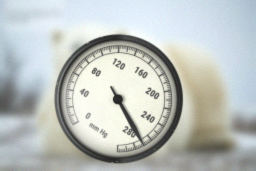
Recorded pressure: **270** mmHg
